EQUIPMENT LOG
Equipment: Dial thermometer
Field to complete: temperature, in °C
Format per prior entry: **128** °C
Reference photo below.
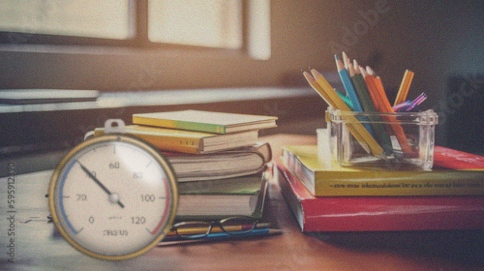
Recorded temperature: **40** °C
